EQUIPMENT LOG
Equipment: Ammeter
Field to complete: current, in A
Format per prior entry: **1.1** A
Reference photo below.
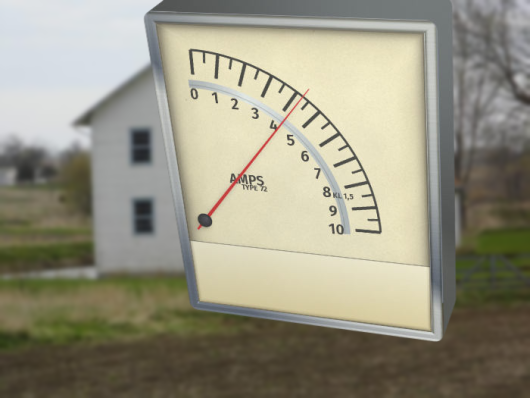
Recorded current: **4.25** A
